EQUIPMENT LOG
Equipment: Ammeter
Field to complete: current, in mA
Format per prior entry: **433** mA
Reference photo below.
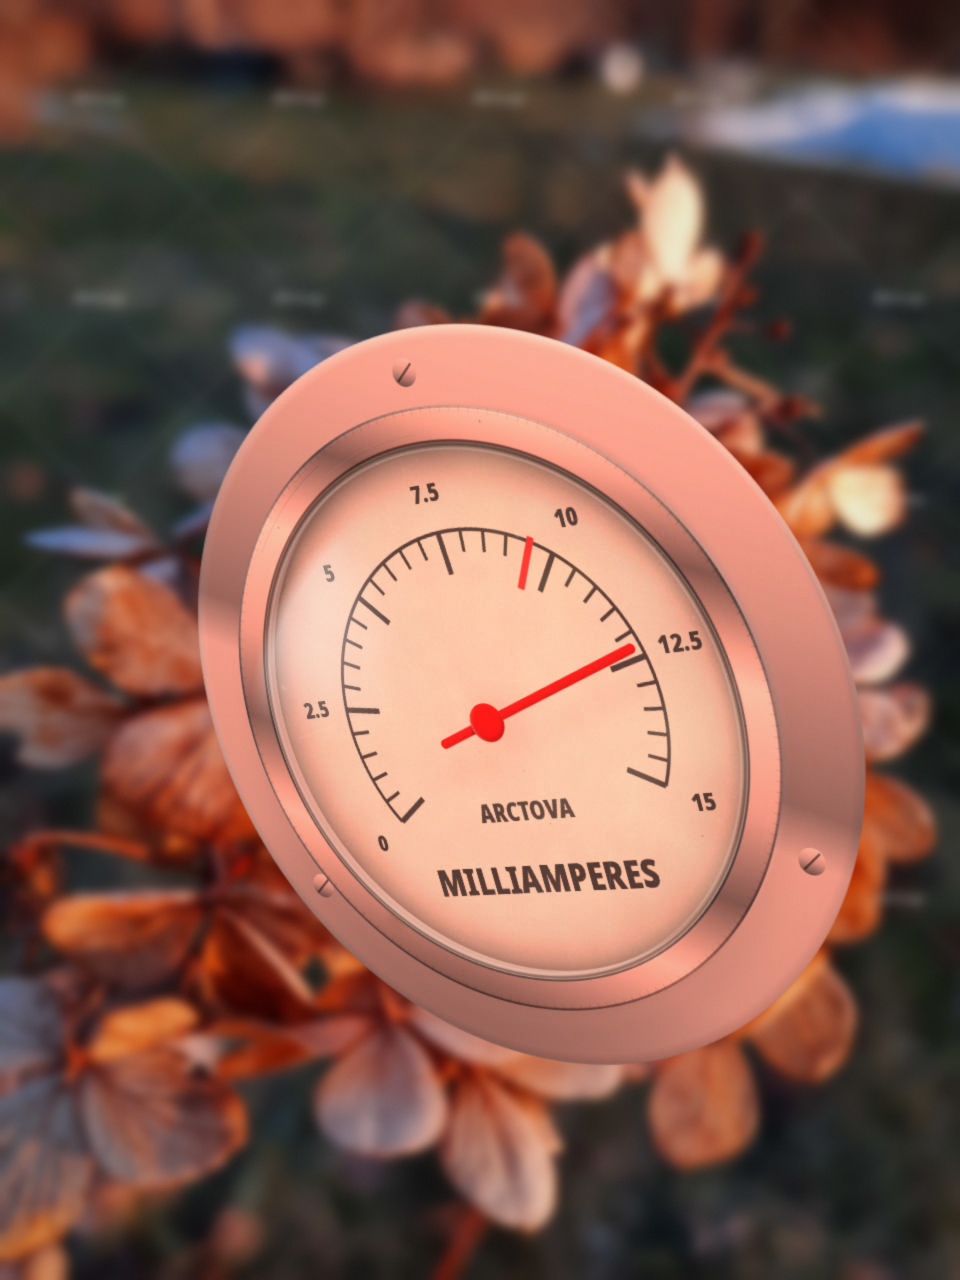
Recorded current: **12.25** mA
